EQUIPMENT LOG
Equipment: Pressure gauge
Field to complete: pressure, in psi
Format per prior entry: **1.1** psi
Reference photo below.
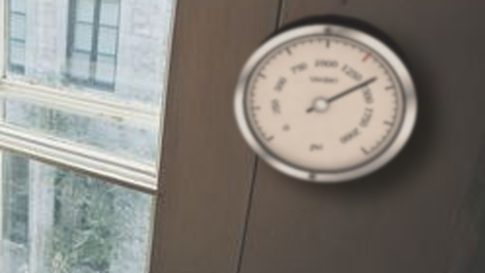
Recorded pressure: **1400** psi
